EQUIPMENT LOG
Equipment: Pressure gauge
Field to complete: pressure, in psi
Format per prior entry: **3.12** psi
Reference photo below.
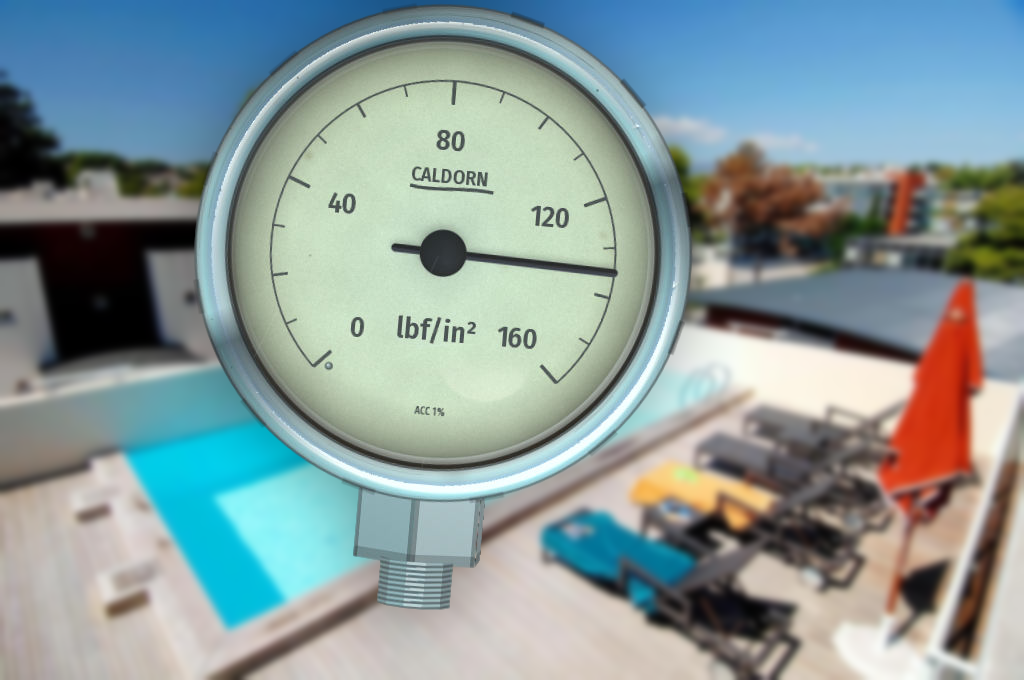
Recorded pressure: **135** psi
